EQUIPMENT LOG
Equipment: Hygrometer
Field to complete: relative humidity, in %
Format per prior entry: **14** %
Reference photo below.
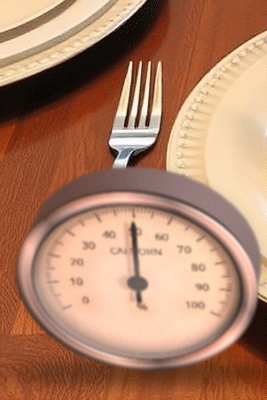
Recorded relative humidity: **50** %
